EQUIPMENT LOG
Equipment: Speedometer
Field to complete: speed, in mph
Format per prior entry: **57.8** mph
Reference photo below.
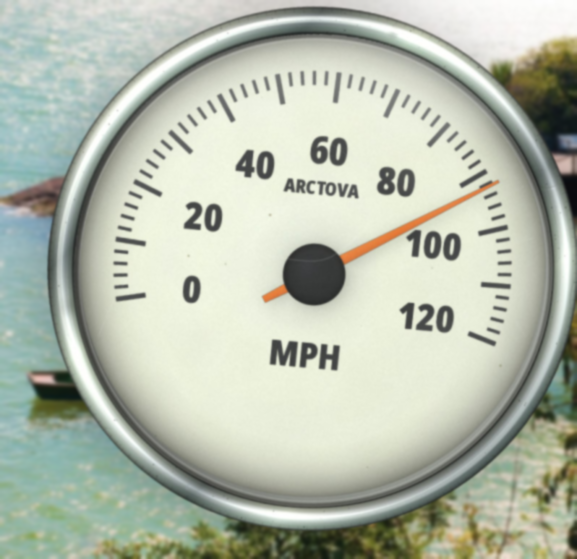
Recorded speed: **92** mph
